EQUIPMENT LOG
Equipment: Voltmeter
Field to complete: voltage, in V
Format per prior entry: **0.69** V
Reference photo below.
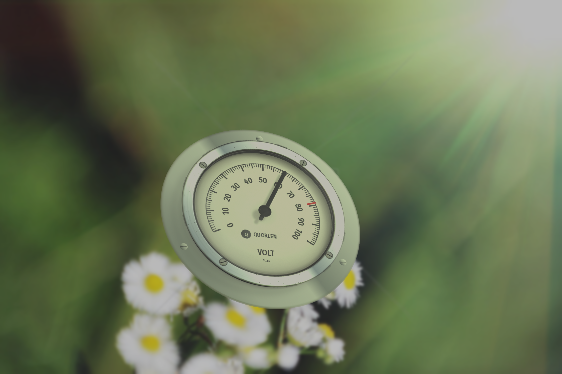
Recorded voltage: **60** V
